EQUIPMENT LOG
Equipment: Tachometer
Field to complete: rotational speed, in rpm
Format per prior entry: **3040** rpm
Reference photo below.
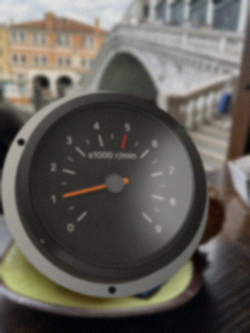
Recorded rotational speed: **1000** rpm
